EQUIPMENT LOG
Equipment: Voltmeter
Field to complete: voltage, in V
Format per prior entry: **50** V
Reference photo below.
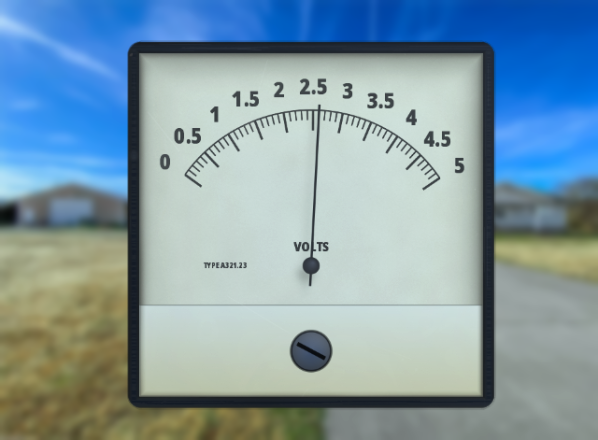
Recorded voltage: **2.6** V
